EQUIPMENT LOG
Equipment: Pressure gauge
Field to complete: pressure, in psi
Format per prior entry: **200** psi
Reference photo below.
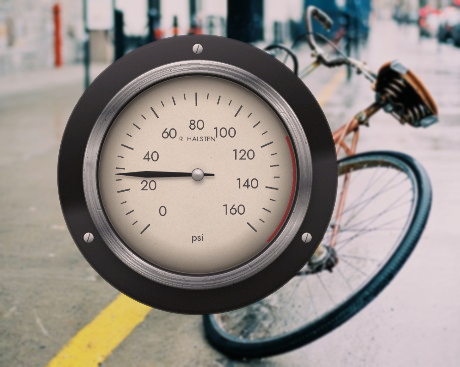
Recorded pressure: **27.5** psi
